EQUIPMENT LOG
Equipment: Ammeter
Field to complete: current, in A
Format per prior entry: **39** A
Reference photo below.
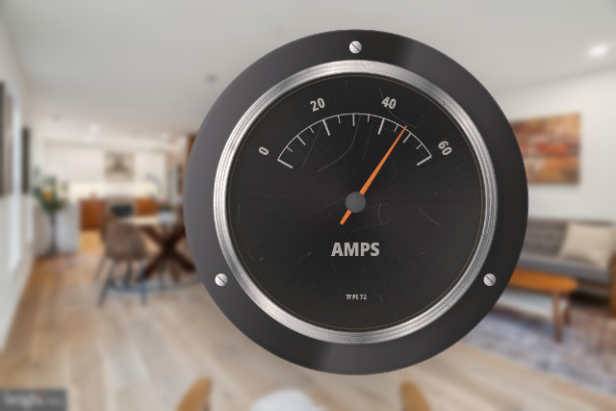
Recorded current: **47.5** A
